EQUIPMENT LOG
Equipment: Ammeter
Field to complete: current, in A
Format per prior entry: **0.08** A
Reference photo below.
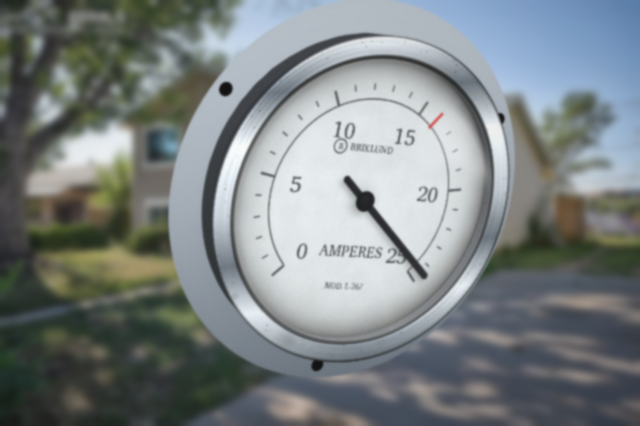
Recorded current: **24.5** A
